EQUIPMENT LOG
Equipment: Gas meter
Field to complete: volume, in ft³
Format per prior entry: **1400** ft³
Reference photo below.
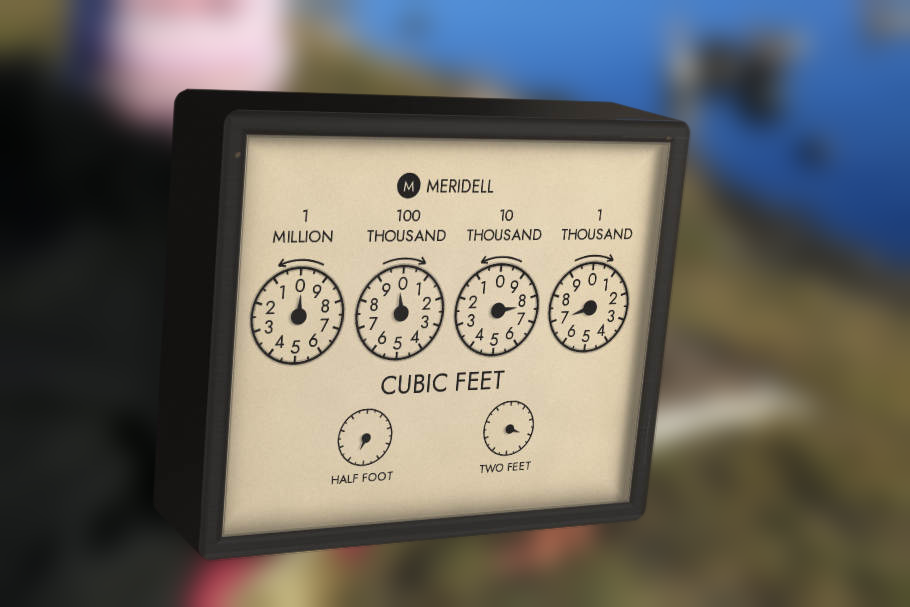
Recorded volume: **997700** ft³
